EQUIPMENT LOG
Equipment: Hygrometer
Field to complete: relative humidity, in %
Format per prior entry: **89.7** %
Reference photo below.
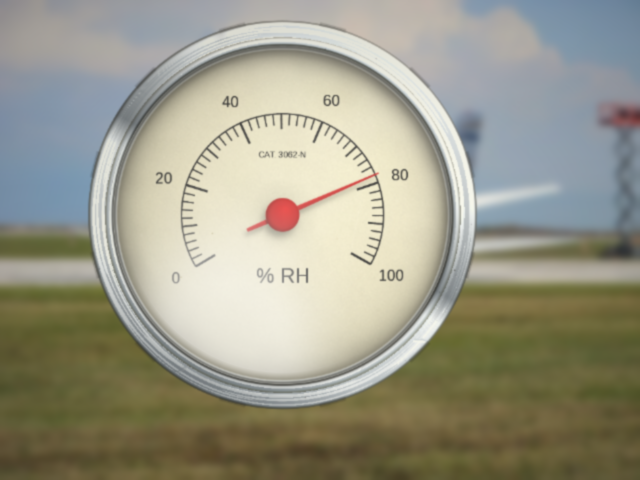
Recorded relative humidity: **78** %
